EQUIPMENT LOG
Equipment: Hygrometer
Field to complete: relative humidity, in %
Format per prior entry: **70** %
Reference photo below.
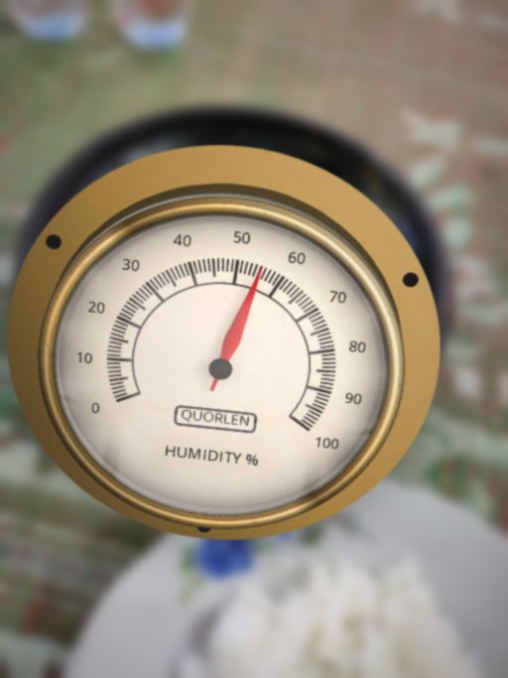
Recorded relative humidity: **55** %
